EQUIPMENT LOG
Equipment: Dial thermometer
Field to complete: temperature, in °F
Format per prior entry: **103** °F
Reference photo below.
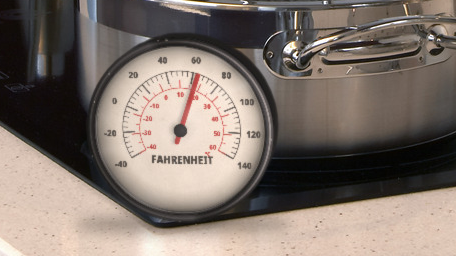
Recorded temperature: **64** °F
